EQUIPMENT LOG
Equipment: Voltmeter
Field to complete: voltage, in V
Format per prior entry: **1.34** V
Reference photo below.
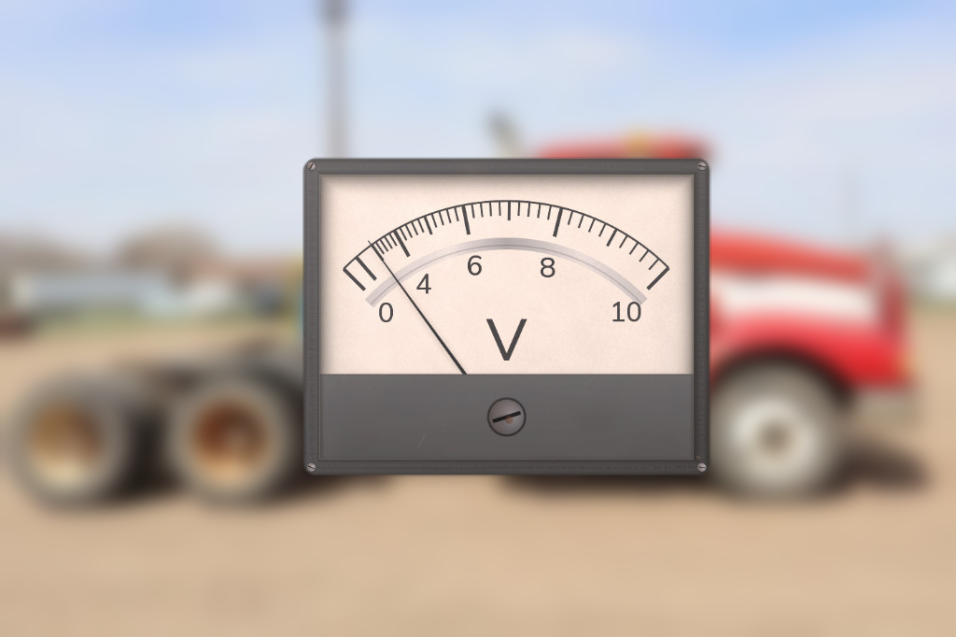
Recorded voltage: **3** V
